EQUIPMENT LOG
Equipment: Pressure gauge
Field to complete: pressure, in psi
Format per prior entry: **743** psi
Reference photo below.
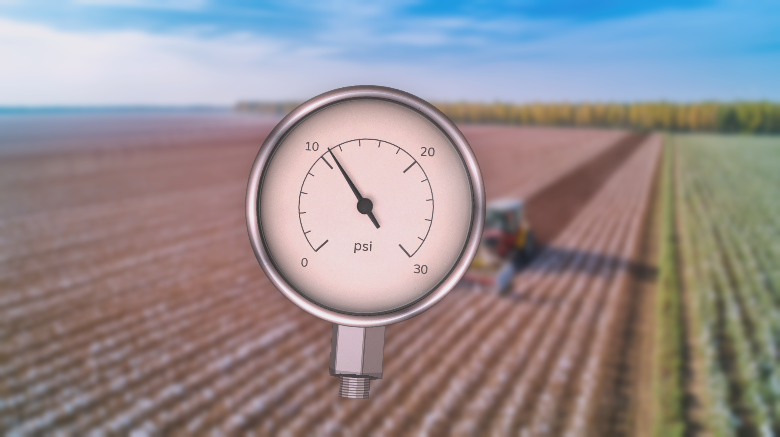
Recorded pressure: **11** psi
